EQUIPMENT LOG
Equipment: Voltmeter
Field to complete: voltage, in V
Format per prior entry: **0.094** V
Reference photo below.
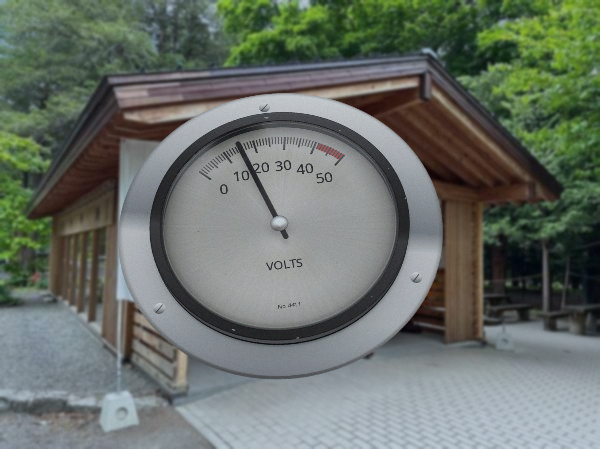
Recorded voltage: **15** V
